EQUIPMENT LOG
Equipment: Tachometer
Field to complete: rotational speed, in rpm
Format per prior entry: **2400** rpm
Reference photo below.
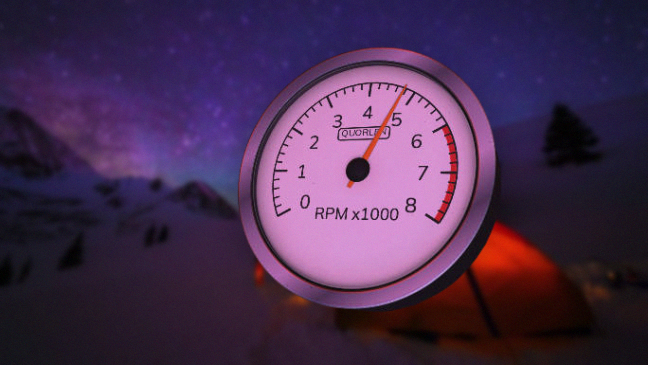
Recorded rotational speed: **4800** rpm
